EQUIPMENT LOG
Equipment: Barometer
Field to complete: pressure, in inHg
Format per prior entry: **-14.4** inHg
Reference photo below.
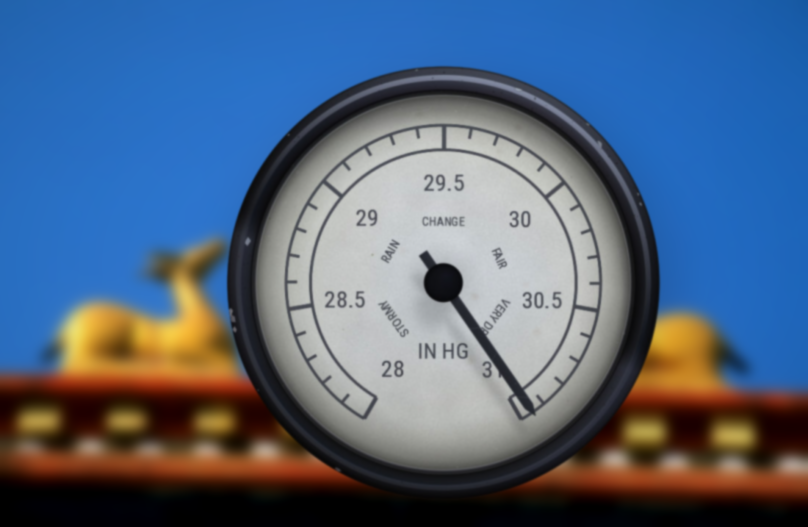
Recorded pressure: **30.95** inHg
